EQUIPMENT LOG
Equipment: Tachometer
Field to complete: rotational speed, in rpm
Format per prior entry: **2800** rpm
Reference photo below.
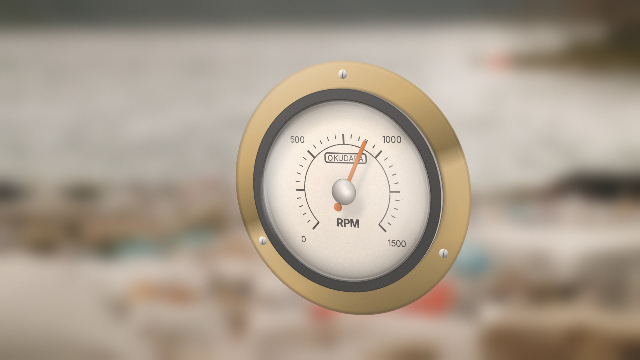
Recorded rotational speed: **900** rpm
